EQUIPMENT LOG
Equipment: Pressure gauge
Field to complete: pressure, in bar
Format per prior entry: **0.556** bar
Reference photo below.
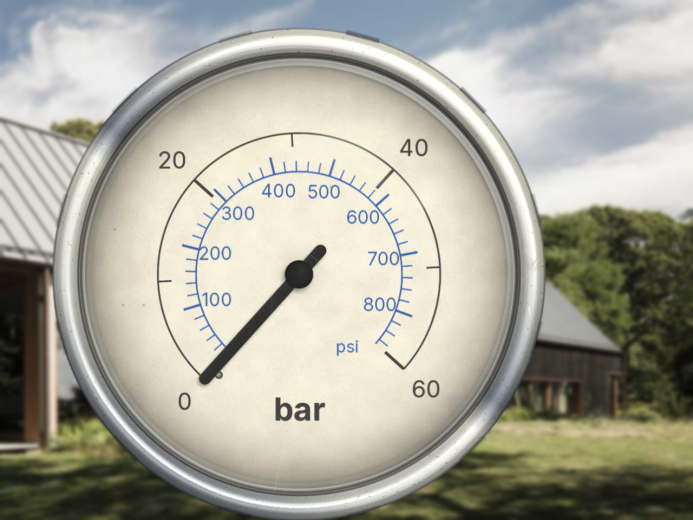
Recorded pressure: **0** bar
